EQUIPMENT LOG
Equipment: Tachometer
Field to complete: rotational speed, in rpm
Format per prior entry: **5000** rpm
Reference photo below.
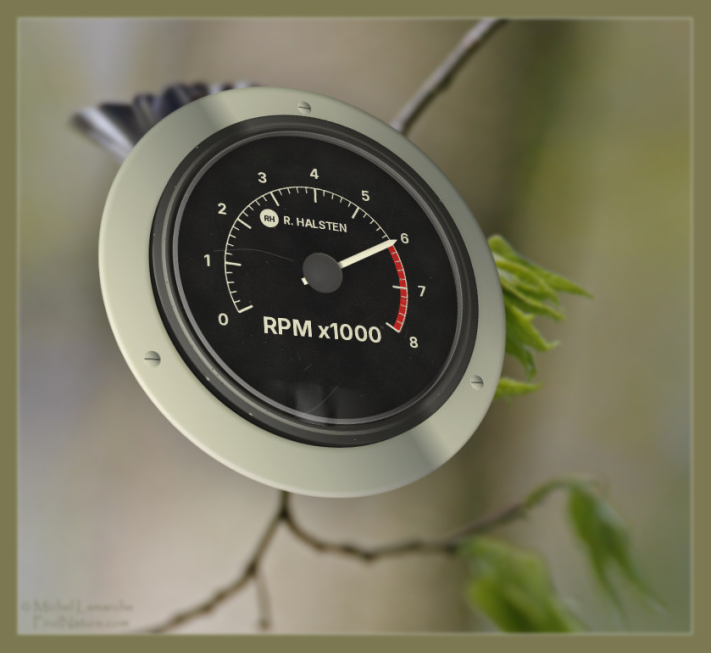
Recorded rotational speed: **6000** rpm
